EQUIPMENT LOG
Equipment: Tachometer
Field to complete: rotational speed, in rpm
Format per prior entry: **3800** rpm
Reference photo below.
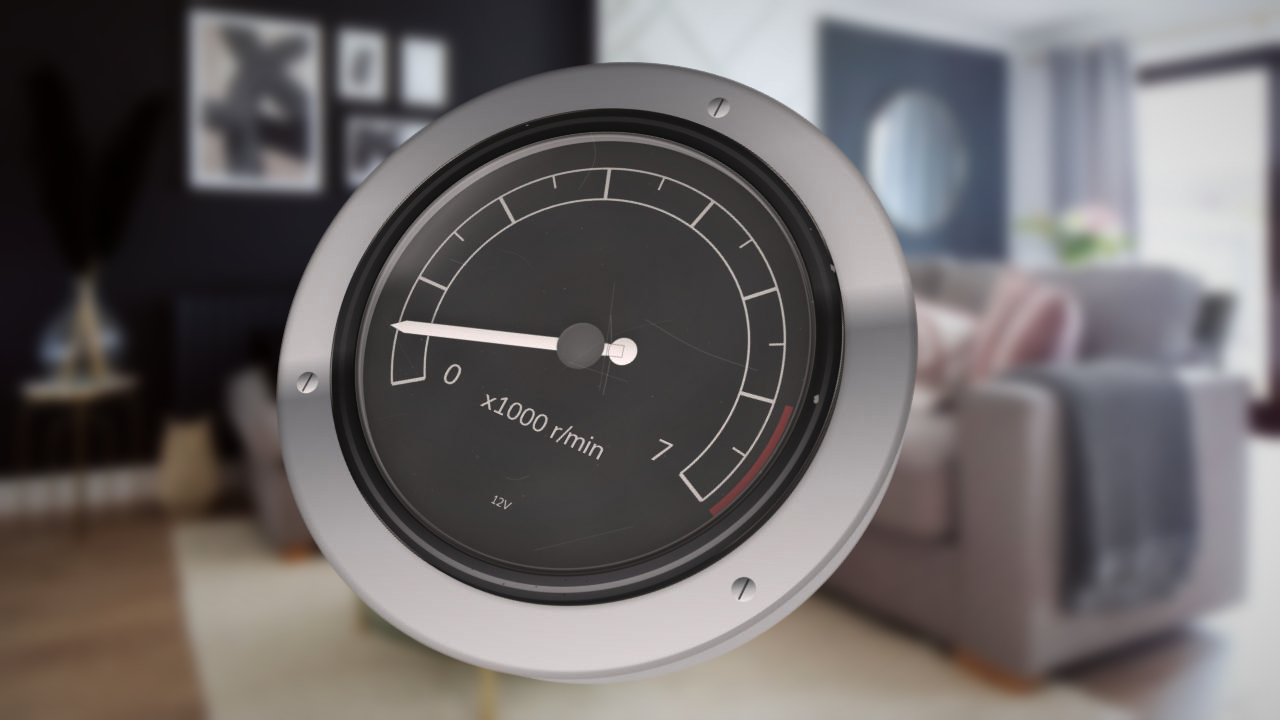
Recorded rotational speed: **500** rpm
